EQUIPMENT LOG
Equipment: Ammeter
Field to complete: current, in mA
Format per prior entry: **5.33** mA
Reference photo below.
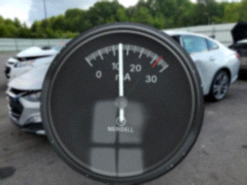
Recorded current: **12.5** mA
